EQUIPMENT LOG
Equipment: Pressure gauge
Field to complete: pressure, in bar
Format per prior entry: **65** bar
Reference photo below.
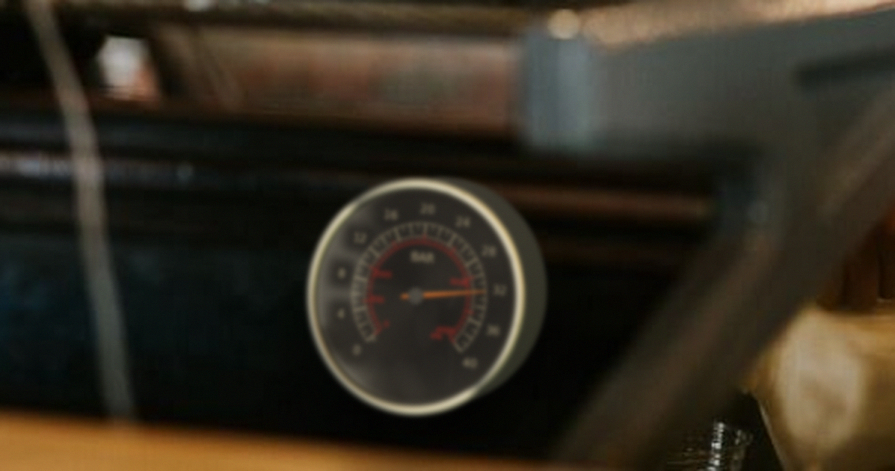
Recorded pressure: **32** bar
